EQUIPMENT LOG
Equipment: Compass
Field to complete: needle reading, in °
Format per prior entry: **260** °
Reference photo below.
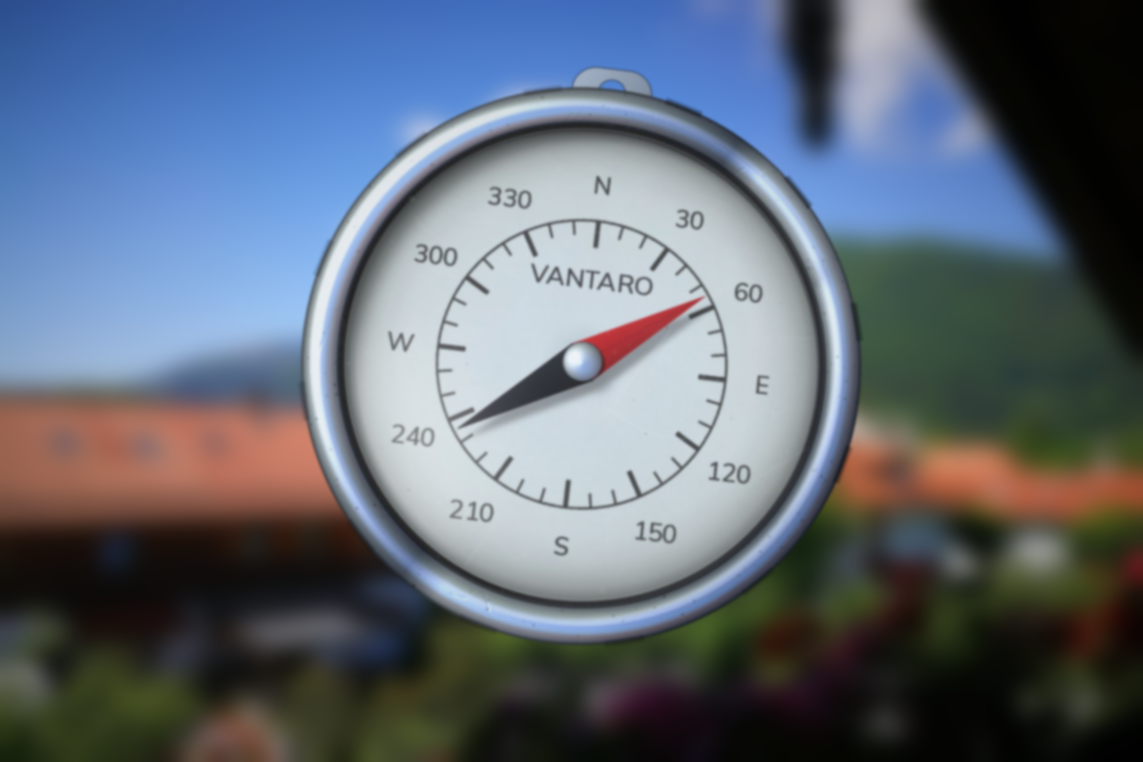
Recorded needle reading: **55** °
